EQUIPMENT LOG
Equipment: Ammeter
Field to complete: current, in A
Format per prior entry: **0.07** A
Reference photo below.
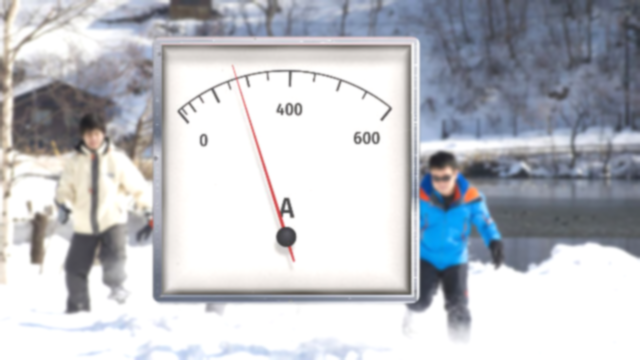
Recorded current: **275** A
